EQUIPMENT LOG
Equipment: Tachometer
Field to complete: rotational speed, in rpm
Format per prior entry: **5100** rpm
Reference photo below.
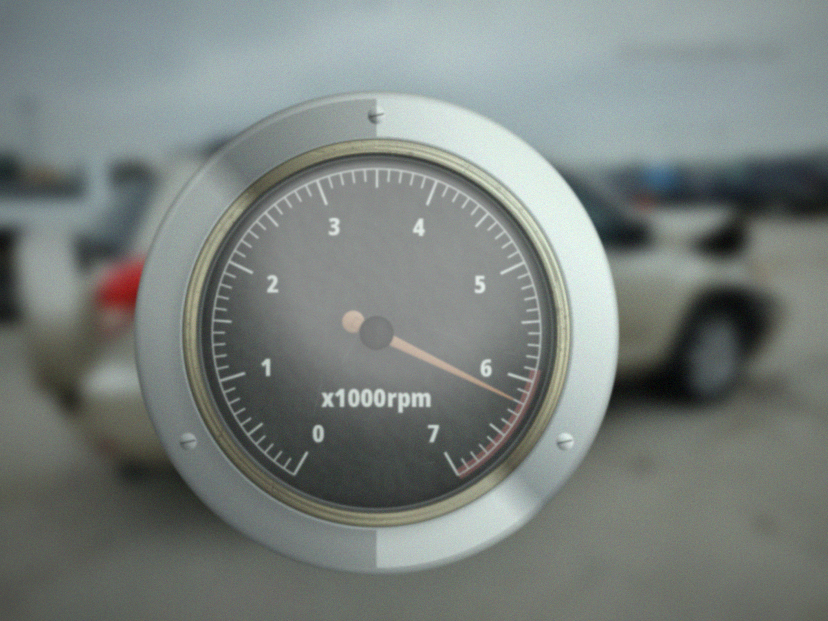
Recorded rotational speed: **6200** rpm
